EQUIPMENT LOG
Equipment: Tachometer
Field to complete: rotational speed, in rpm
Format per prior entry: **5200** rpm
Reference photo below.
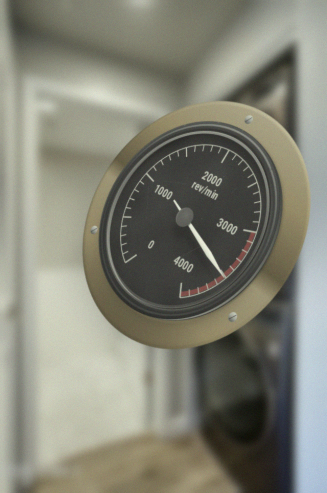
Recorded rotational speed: **3500** rpm
